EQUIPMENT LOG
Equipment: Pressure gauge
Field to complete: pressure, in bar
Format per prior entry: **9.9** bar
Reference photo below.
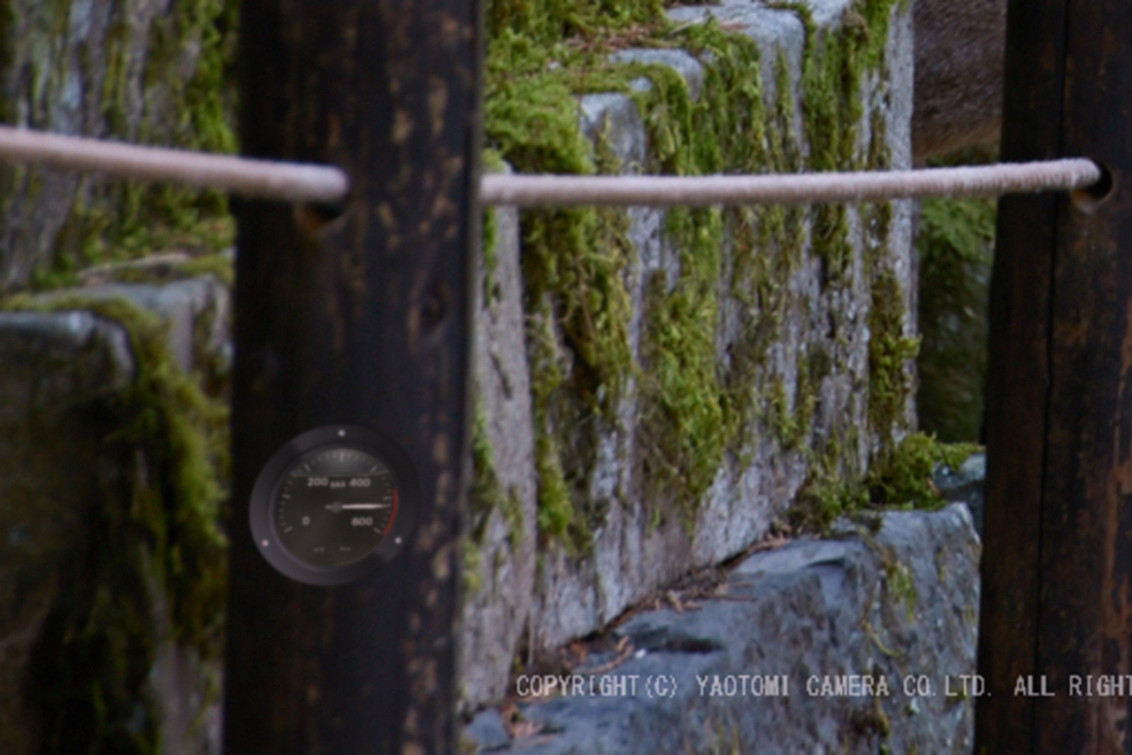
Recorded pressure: **520** bar
